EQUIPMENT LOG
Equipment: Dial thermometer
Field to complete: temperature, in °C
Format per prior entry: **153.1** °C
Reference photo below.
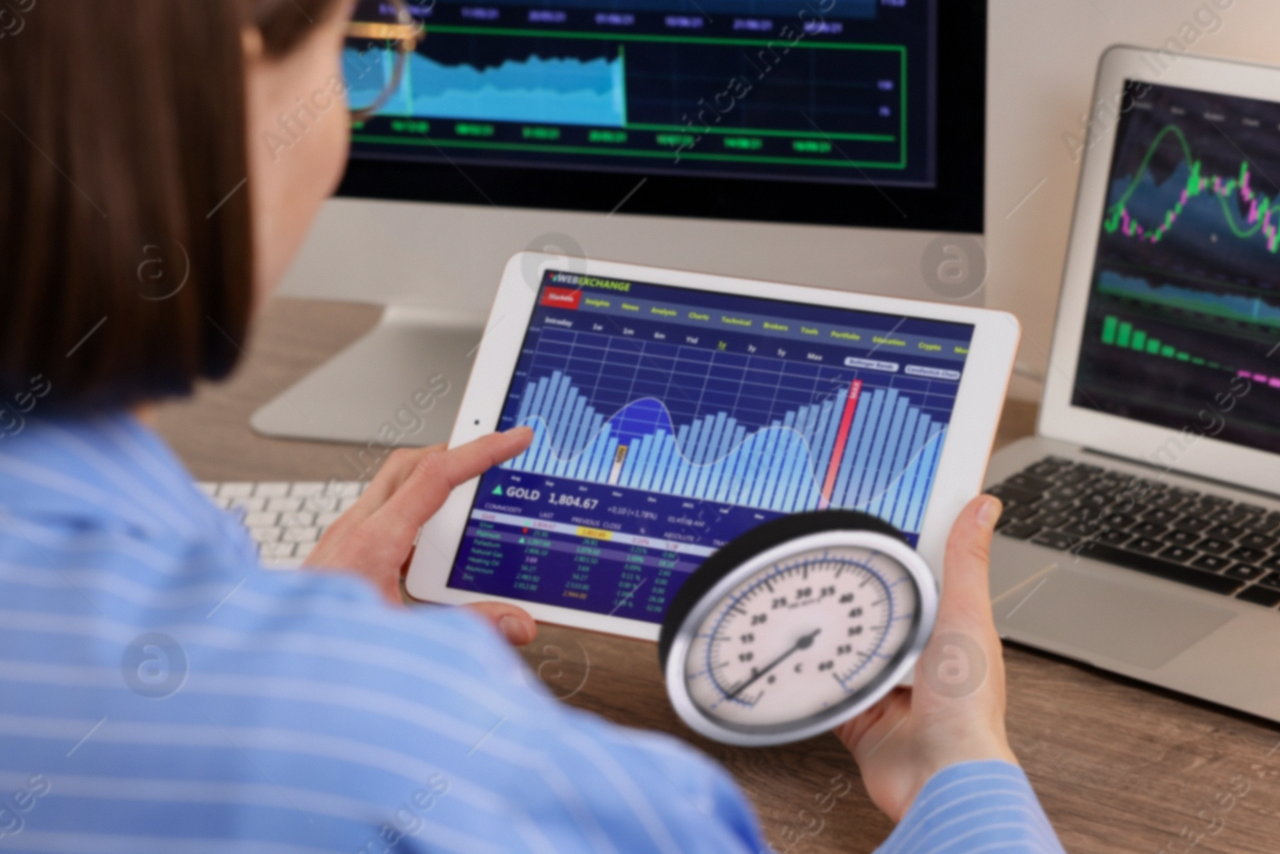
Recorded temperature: **5** °C
